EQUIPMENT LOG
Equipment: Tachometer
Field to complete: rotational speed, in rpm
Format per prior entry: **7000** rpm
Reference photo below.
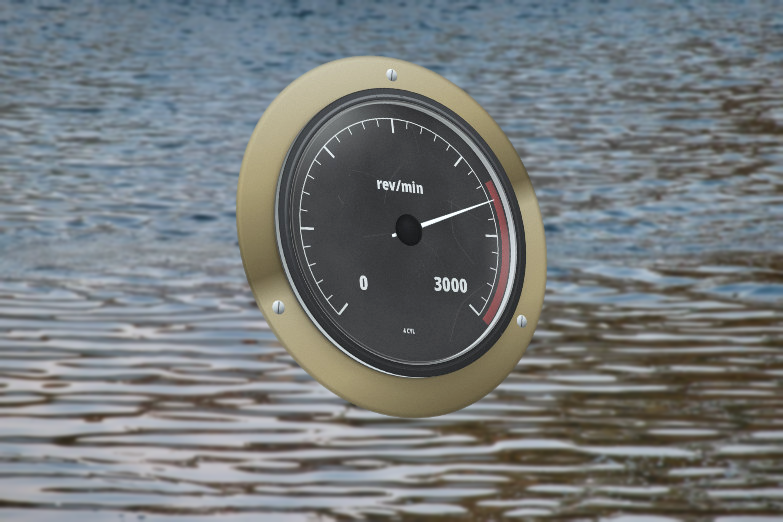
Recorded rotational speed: **2300** rpm
